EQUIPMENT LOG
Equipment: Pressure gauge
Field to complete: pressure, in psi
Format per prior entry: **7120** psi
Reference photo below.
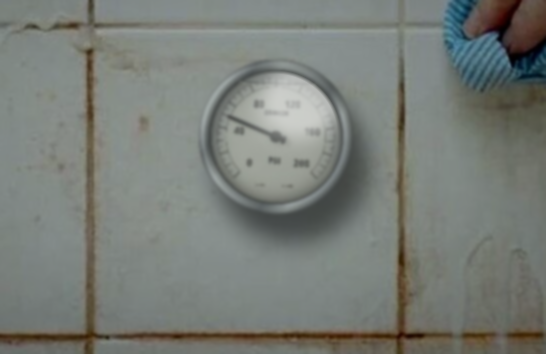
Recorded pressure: **50** psi
